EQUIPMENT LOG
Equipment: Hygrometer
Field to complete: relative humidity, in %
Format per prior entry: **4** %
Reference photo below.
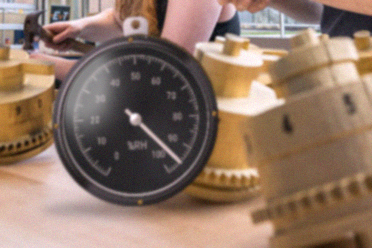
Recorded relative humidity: **95** %
